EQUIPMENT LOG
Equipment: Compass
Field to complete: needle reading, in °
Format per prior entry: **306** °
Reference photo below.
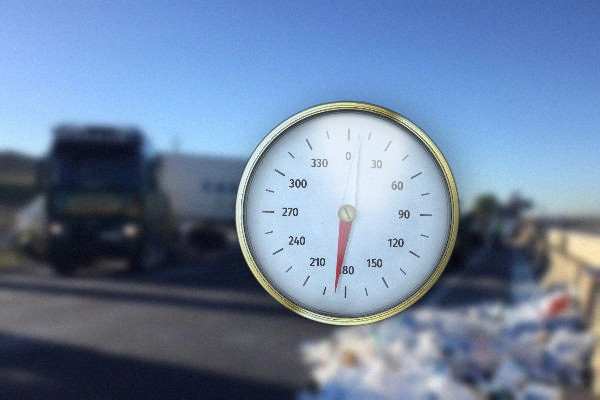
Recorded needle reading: **187.5** °
